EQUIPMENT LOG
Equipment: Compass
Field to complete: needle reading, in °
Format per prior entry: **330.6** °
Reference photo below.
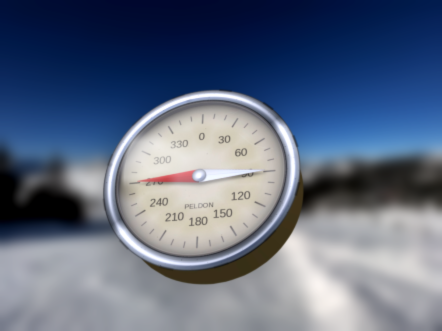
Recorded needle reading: **270** °
